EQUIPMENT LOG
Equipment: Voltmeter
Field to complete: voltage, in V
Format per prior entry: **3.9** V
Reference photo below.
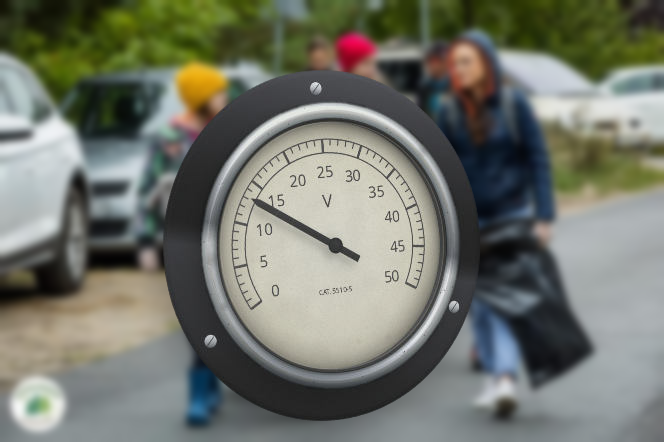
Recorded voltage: **13** V
